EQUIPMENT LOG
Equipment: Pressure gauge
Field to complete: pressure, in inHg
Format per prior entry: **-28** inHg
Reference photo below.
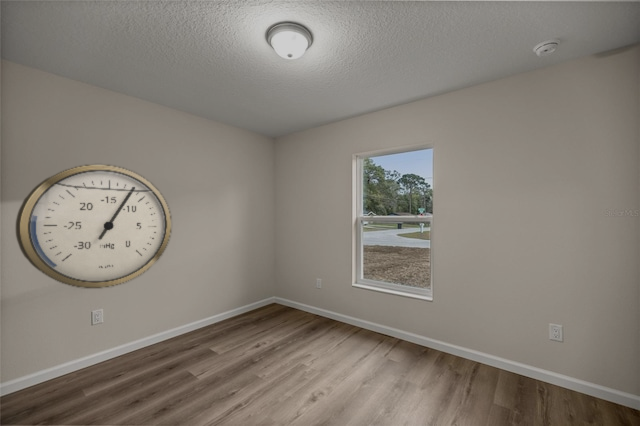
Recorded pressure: **-12** inHg
